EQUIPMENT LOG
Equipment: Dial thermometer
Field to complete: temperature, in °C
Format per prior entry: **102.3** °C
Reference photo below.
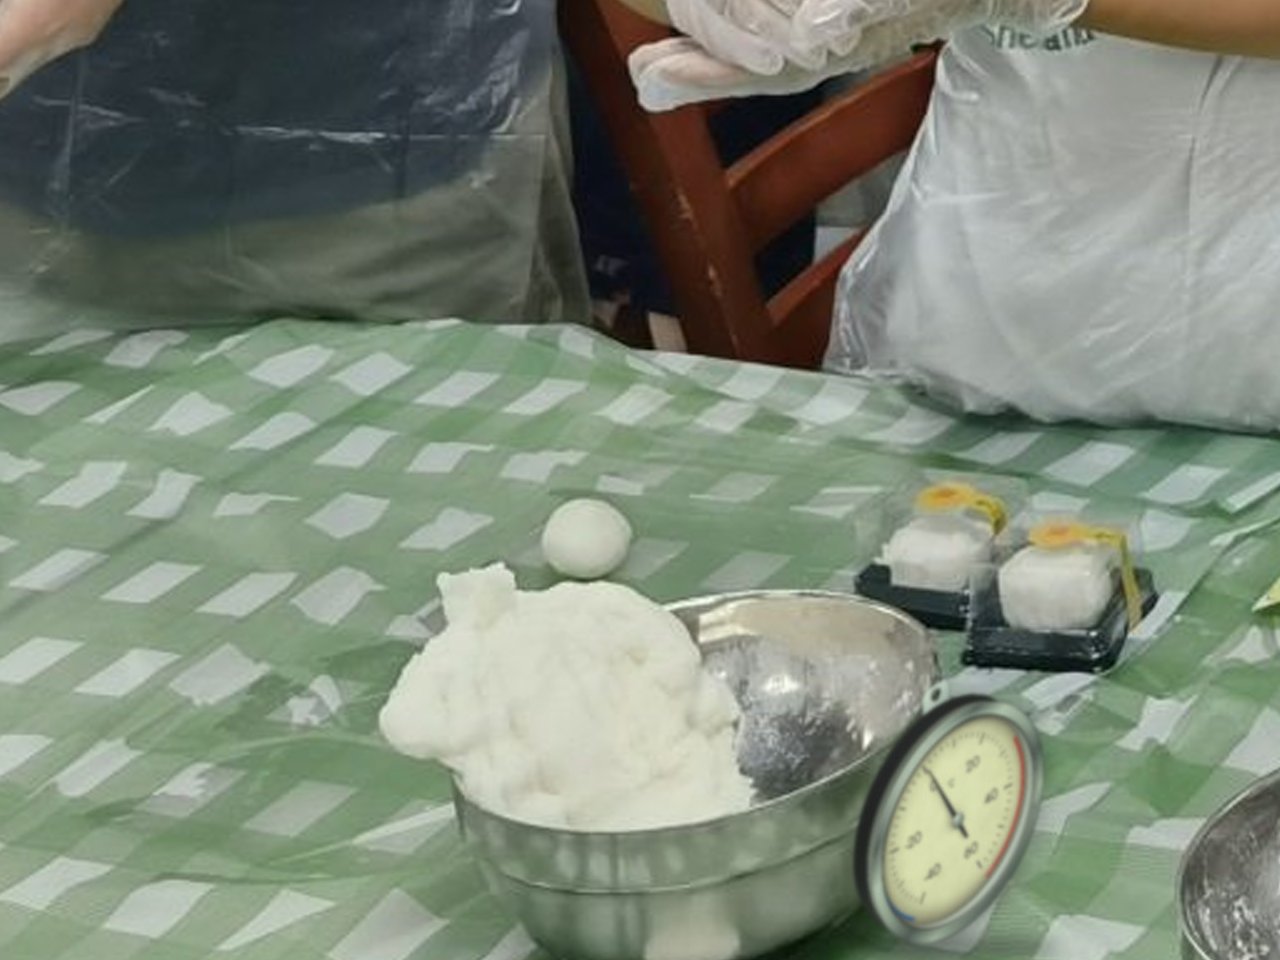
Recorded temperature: **0** °C
